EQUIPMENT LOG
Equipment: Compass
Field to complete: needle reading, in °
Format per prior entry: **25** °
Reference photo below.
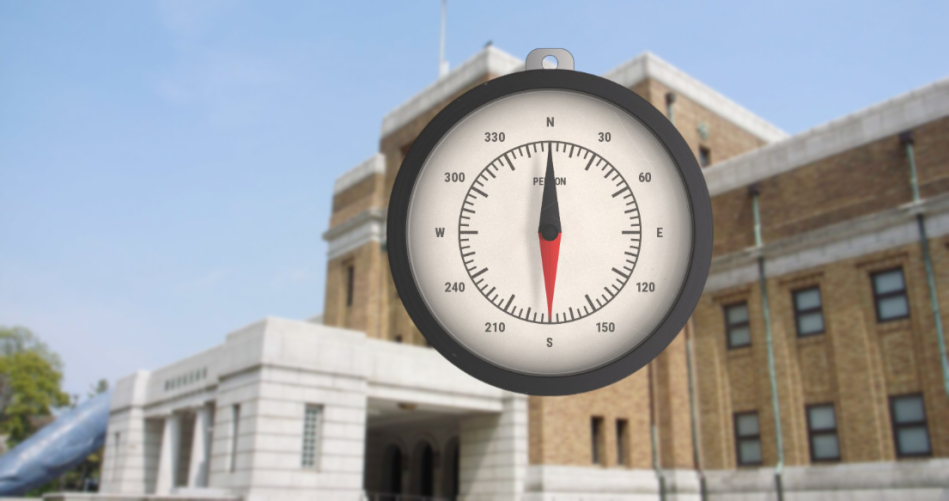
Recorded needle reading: **180** °
